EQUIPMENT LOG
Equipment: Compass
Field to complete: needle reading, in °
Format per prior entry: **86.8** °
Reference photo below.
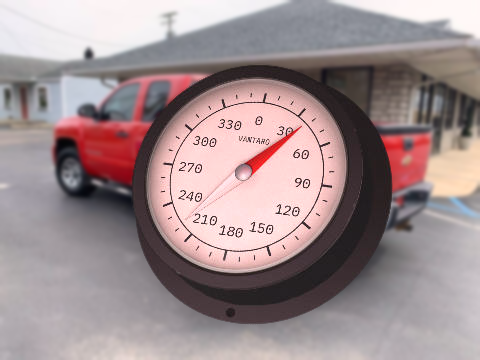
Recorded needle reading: **40** °
